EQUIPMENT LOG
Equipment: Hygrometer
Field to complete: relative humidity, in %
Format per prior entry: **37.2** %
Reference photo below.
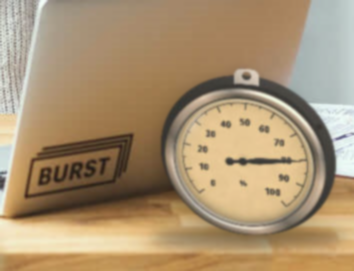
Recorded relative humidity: **80** %
